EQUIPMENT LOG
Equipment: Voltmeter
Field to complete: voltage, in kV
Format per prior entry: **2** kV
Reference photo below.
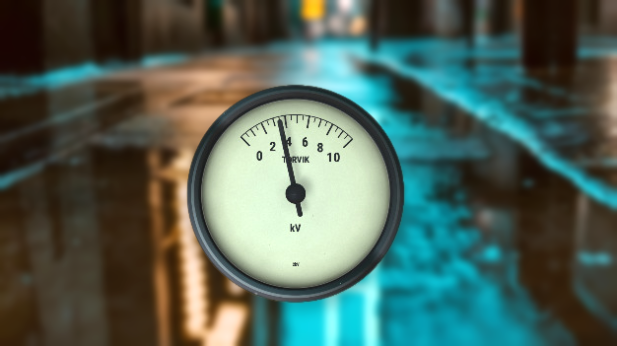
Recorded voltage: **3.5** kV
